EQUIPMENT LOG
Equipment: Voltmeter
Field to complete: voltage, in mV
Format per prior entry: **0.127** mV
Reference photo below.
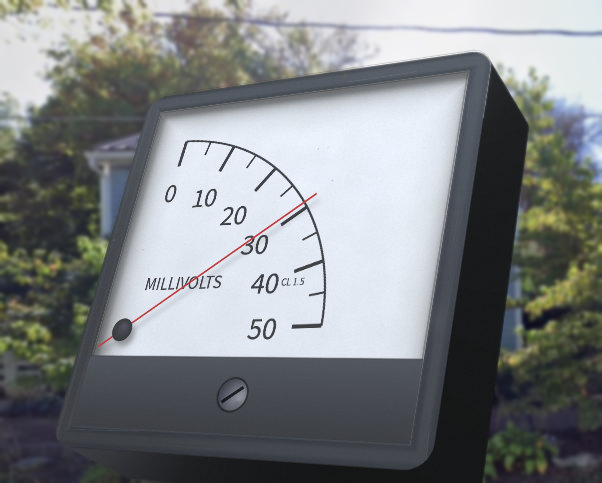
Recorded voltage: **30** mV
